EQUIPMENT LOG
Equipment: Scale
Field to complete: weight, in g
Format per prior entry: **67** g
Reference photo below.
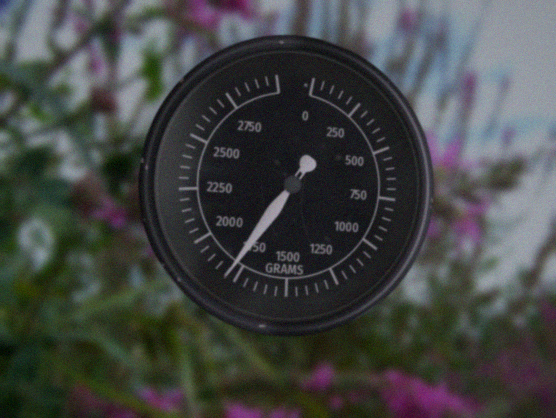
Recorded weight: **1800** g
